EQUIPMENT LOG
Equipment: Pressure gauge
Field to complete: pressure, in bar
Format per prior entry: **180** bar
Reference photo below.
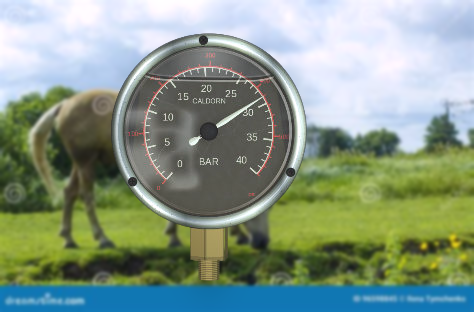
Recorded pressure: **29** bar
